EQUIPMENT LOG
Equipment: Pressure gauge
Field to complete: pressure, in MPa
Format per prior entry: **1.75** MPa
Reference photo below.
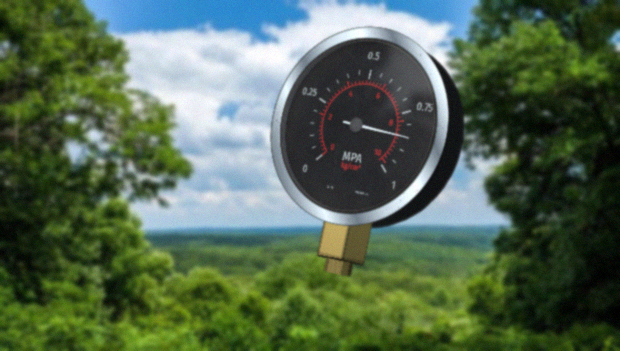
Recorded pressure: **0.85** MPa
